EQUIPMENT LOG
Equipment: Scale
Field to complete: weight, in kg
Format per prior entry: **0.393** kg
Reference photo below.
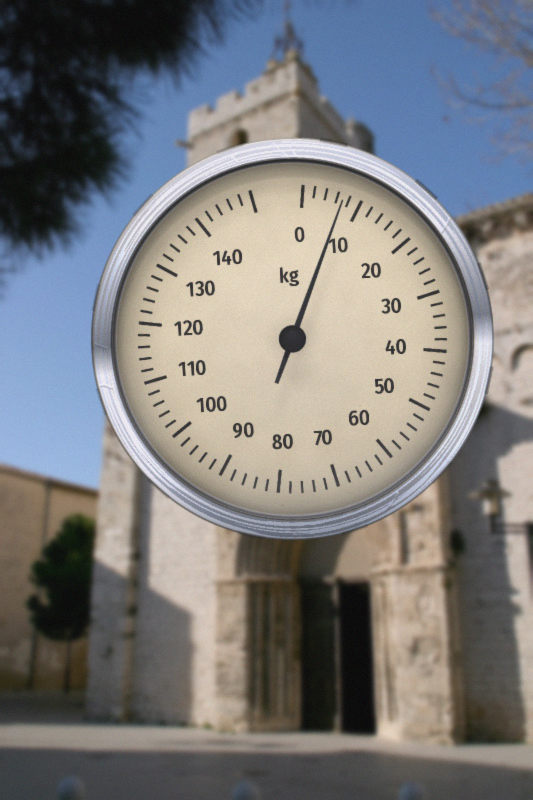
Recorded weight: **7** kg
